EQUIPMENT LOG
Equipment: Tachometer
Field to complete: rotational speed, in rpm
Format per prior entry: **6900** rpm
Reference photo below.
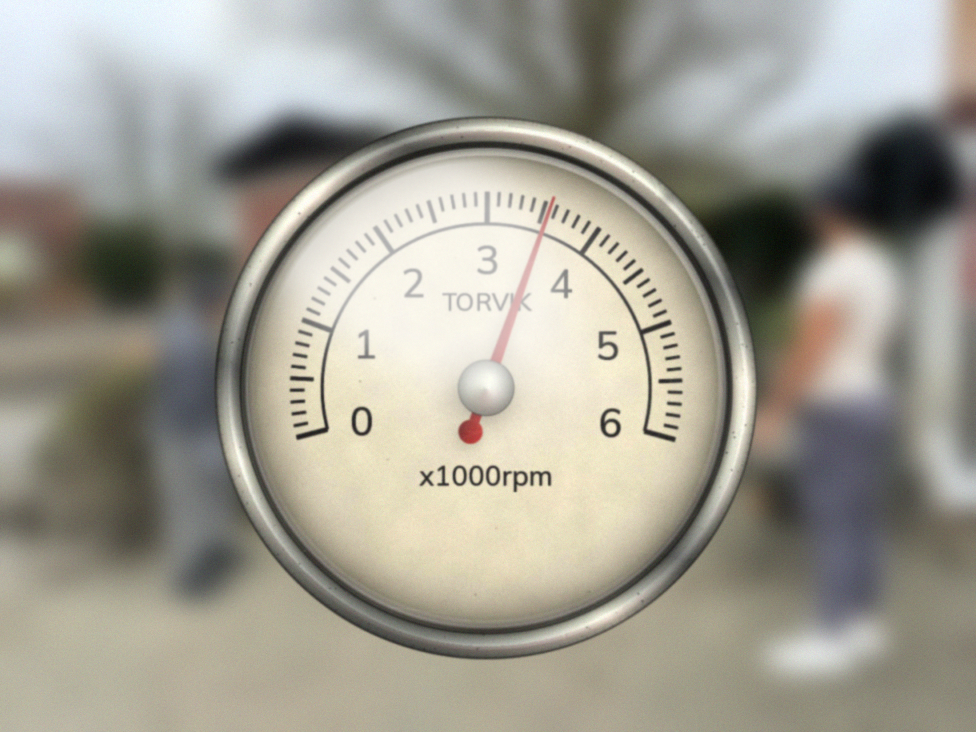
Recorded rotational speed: **3550** rpm
